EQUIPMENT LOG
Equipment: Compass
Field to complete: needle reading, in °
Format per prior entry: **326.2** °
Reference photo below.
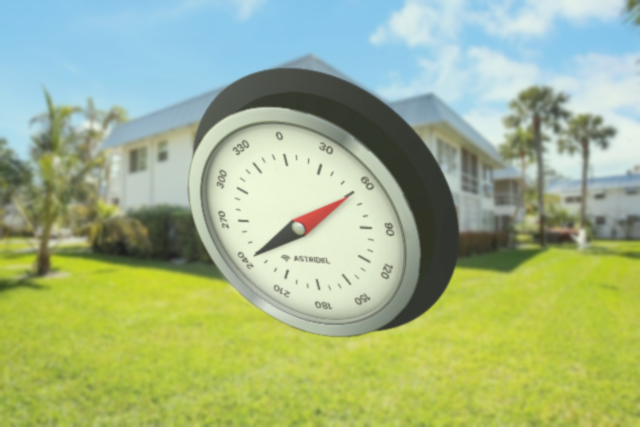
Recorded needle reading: **60** °
